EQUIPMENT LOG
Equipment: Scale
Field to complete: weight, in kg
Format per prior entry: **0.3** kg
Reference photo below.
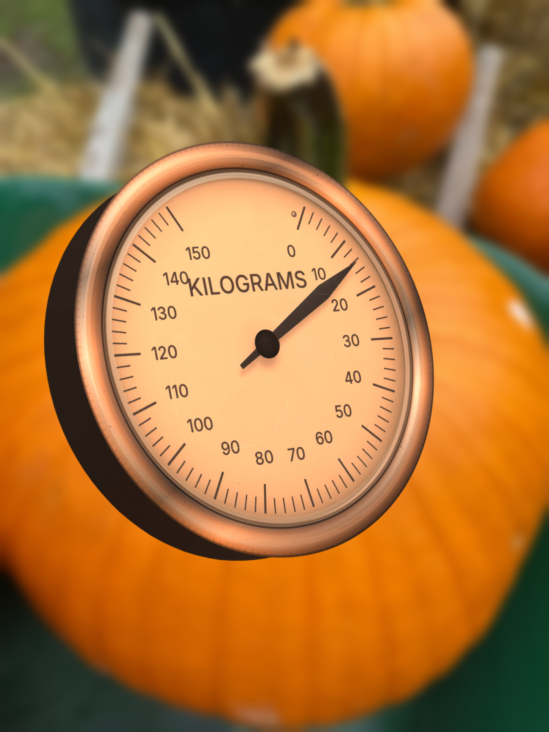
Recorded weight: **14** kg
